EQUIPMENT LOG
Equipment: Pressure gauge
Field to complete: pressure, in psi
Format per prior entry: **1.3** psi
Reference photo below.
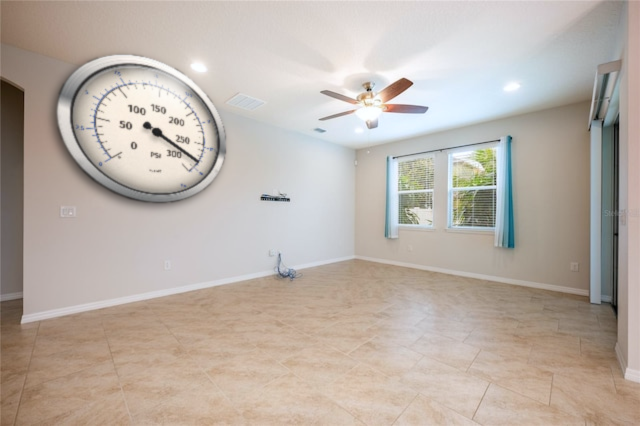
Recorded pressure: **280** psi
